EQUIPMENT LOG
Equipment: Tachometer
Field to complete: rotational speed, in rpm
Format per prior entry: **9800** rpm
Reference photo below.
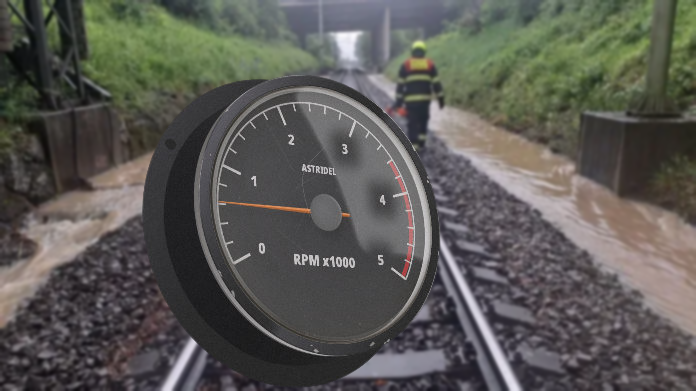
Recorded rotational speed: **600** rpm
